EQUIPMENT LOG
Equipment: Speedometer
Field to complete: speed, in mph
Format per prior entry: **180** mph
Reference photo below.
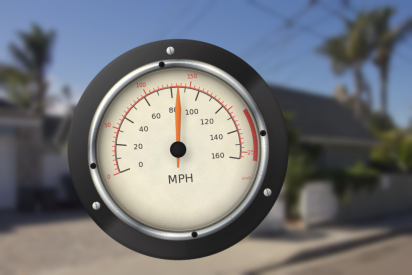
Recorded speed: **85** mph
